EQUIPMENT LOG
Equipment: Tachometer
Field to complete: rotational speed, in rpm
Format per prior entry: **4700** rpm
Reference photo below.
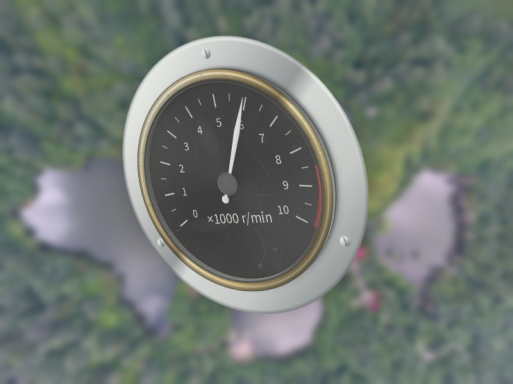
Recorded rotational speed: **6000** rpm
